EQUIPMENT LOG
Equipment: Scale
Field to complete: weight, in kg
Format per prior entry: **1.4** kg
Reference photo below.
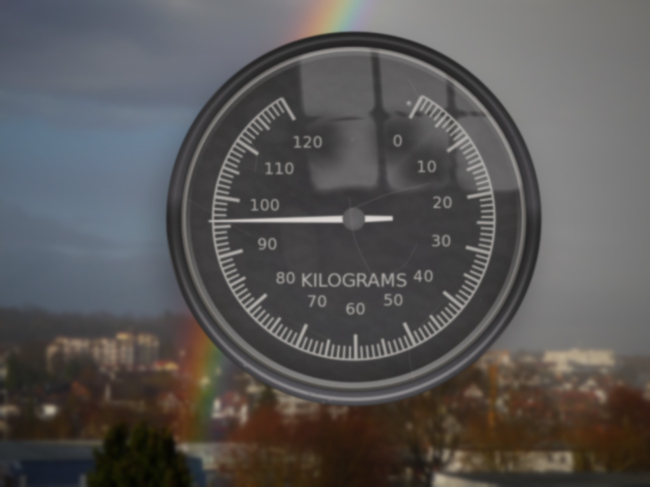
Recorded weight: **96** kg
